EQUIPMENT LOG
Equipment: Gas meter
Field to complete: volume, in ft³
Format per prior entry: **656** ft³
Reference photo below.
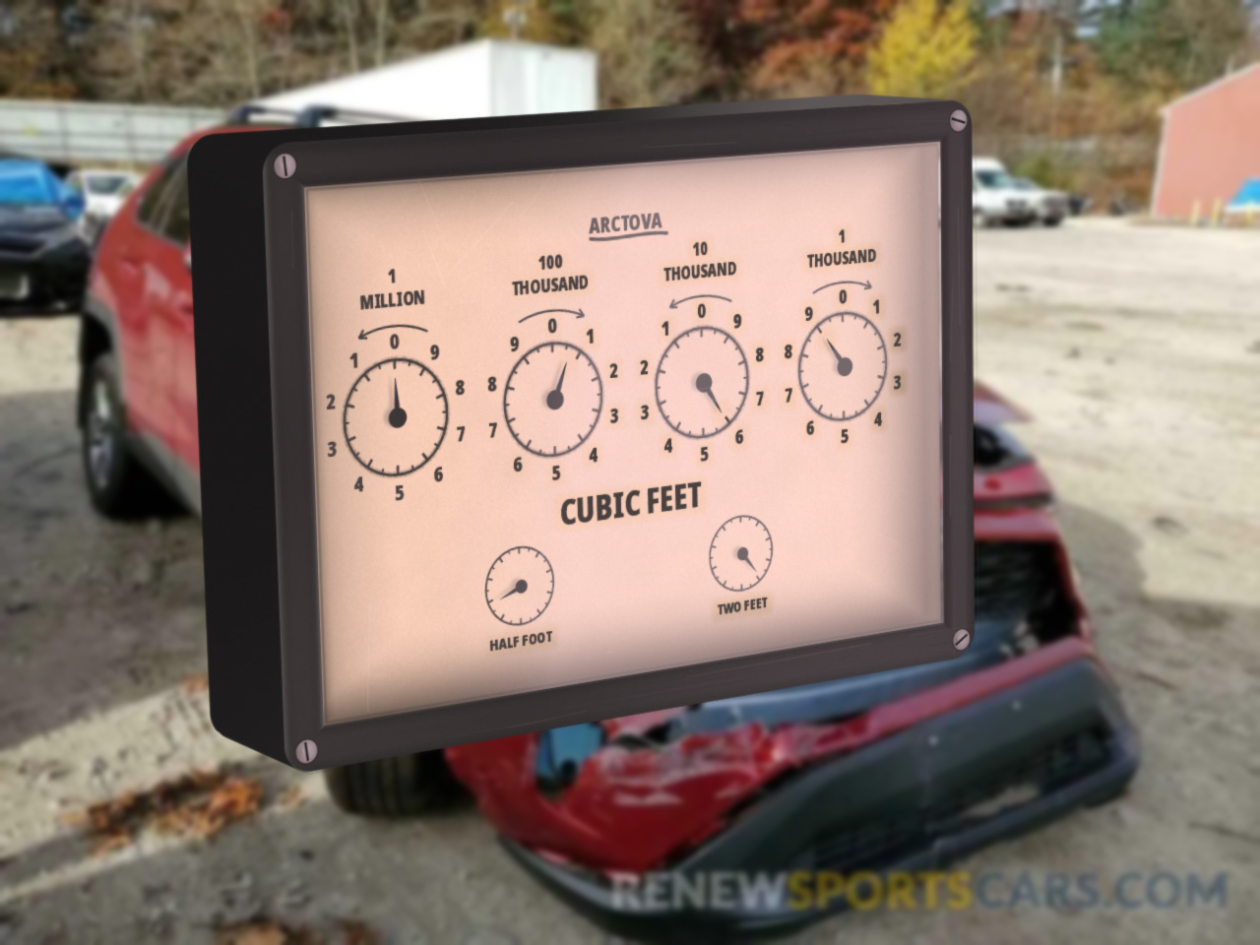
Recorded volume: **5900** ft³
